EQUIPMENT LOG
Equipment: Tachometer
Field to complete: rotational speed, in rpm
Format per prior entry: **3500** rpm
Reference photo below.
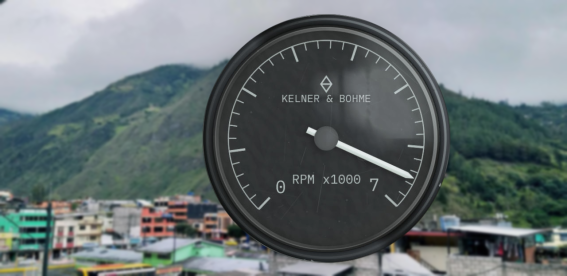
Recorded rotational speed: **6500** rpm
